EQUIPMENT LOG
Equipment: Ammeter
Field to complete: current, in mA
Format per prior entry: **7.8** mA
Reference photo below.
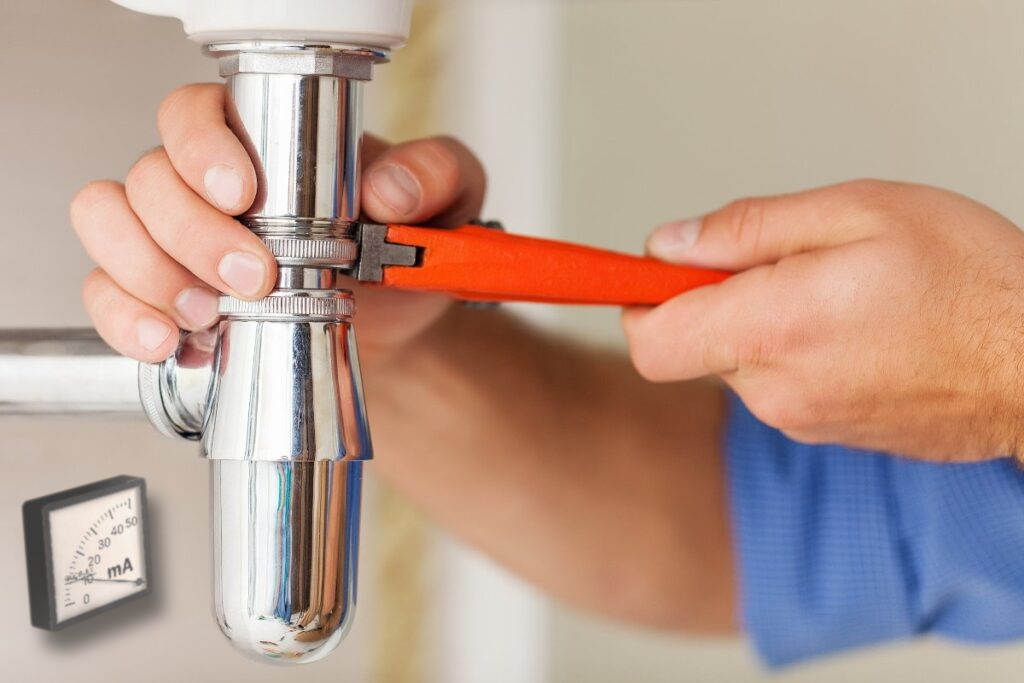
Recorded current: **10** mA
